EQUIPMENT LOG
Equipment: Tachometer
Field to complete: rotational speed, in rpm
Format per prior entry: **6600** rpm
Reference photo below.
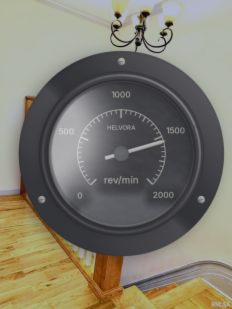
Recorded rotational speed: **1550** rpm
